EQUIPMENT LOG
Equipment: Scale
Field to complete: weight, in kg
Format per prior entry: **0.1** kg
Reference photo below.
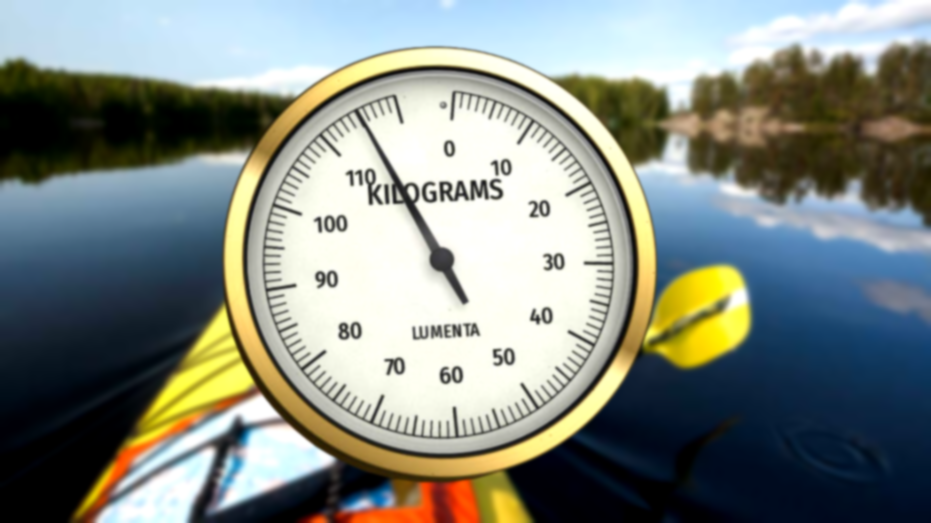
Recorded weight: **115** kg
